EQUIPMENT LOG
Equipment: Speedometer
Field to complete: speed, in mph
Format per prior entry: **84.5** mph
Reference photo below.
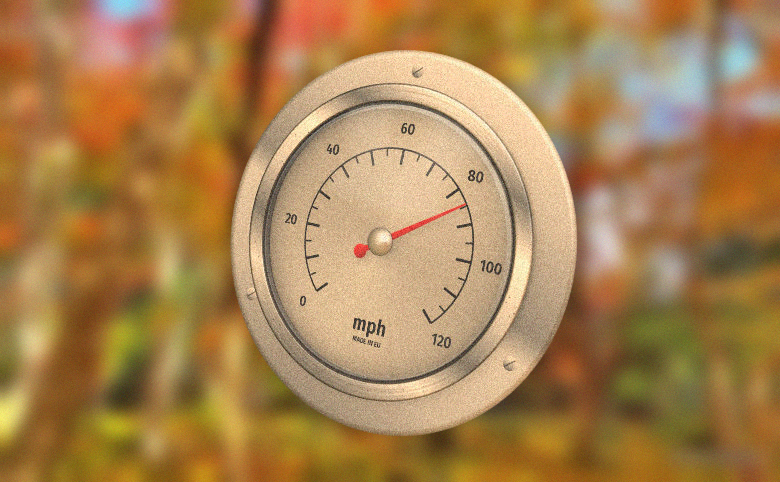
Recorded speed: **85** mph
